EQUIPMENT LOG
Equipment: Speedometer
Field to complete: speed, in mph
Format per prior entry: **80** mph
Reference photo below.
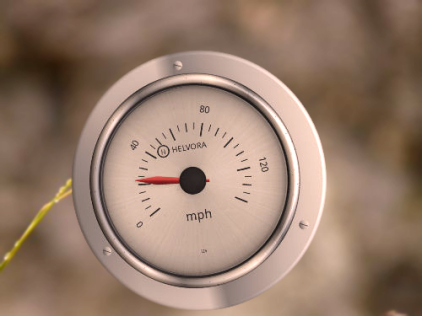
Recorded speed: **22.5** mph
